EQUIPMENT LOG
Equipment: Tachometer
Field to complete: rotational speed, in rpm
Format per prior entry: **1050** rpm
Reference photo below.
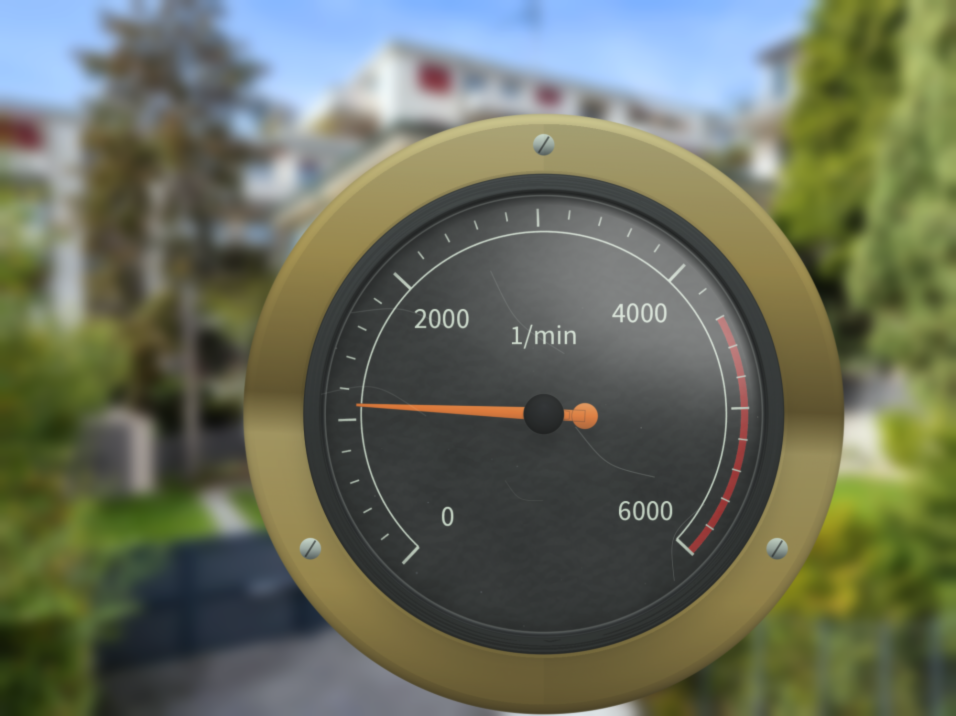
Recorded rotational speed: **1100** rpm
